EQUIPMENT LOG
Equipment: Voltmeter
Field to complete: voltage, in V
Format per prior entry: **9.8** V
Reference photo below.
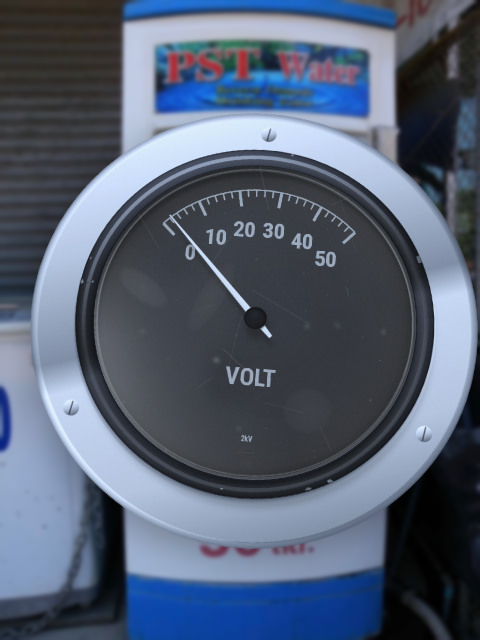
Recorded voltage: **2** V
